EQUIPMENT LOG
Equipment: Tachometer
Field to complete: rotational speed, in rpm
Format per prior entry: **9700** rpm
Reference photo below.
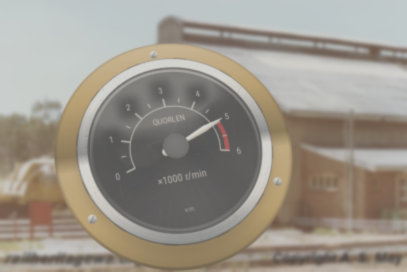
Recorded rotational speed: **5000** rpm
